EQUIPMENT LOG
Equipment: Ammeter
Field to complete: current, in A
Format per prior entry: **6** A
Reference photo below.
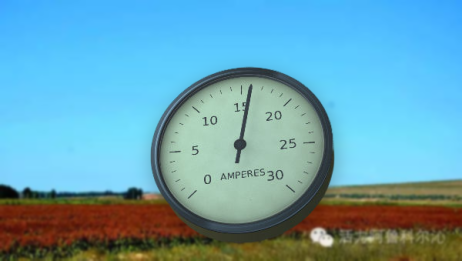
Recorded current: **16** A
